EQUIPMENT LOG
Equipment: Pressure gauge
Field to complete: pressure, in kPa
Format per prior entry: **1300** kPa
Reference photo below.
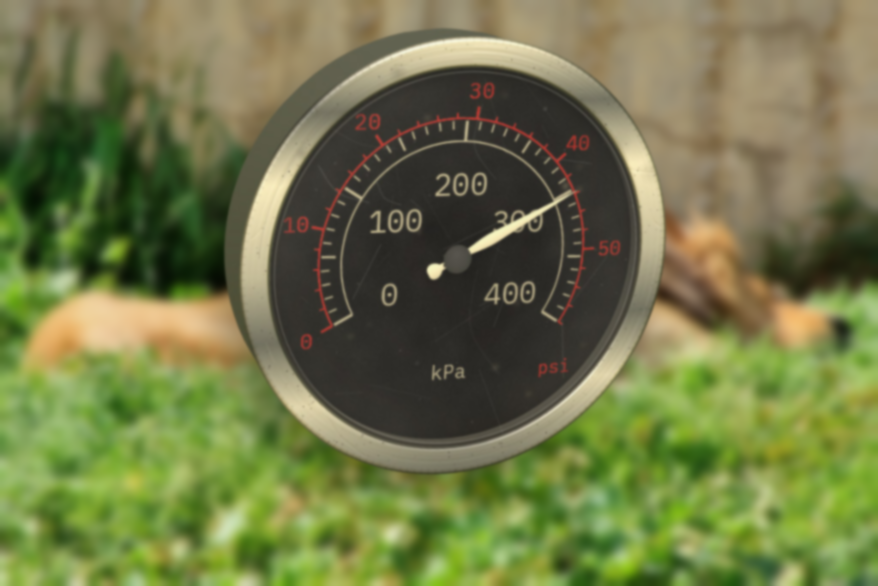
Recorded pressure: **300** kPa
